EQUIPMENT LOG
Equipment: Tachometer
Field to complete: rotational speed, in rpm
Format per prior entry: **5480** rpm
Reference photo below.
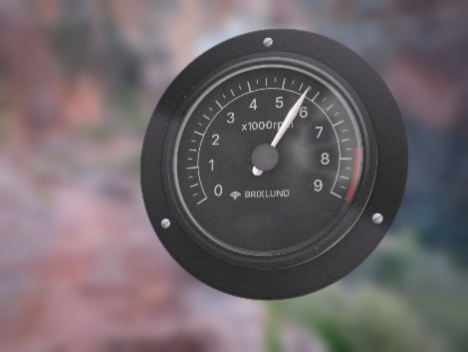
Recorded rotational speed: **5750** rpm
